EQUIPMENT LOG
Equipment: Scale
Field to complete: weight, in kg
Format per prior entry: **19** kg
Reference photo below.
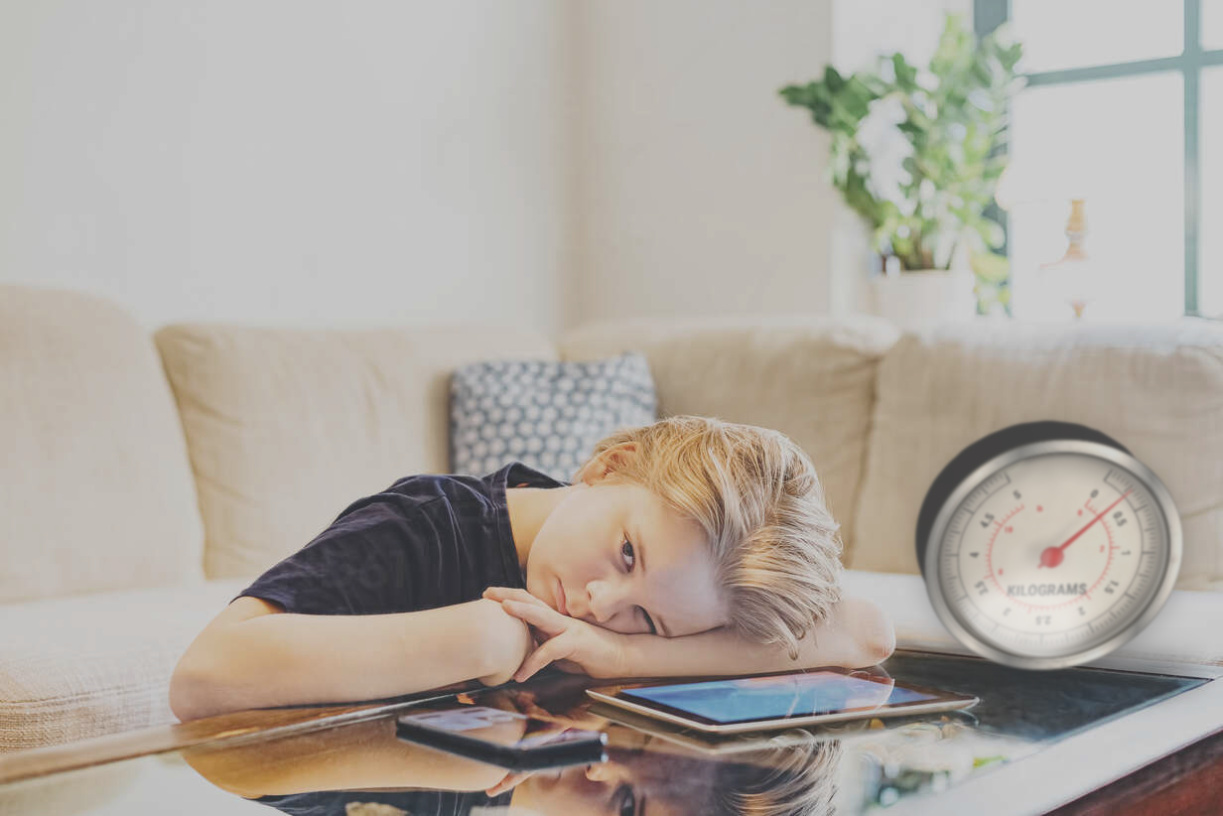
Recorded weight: **0.25** kg
